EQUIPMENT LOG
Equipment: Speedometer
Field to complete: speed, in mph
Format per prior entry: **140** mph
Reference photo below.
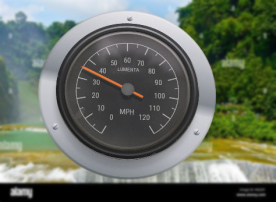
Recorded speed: **35** mph
